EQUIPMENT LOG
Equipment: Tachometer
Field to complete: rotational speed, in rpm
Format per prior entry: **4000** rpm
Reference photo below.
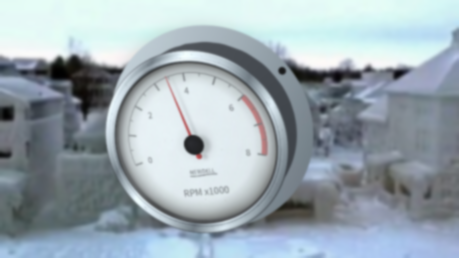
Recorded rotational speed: **3500** rpm
